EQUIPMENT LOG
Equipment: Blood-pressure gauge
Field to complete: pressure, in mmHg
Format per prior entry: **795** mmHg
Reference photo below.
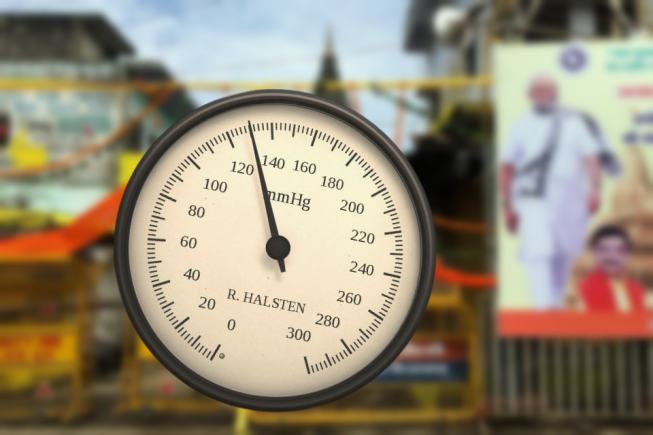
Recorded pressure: **130** mmHg
